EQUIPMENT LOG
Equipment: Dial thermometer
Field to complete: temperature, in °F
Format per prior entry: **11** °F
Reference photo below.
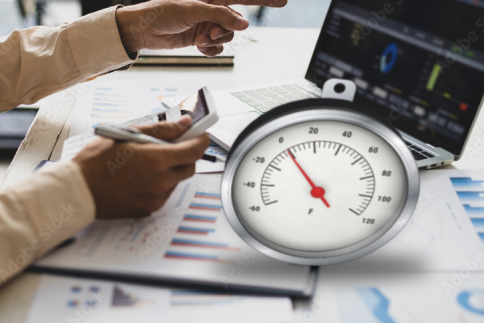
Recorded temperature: **0** °F
